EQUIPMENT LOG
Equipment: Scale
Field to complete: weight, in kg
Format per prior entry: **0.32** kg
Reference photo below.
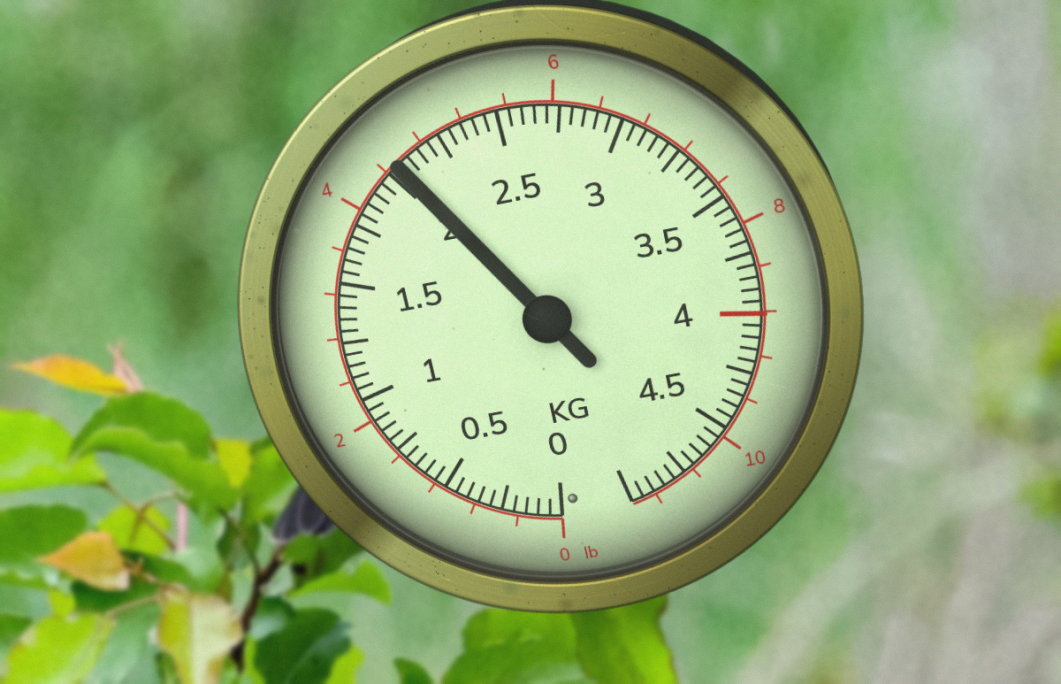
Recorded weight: **2.05** kg
